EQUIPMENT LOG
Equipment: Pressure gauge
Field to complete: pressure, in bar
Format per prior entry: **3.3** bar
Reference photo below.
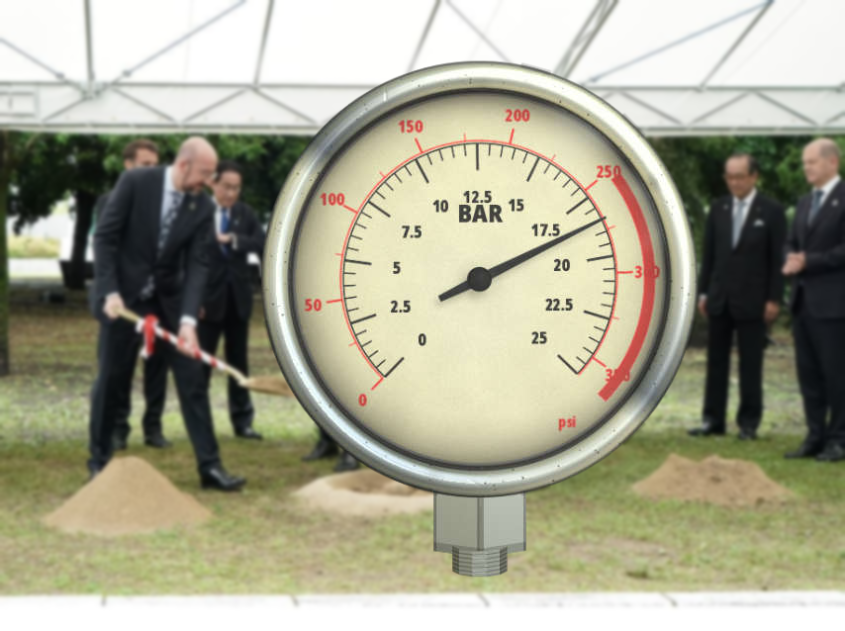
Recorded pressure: **18.5** bar
